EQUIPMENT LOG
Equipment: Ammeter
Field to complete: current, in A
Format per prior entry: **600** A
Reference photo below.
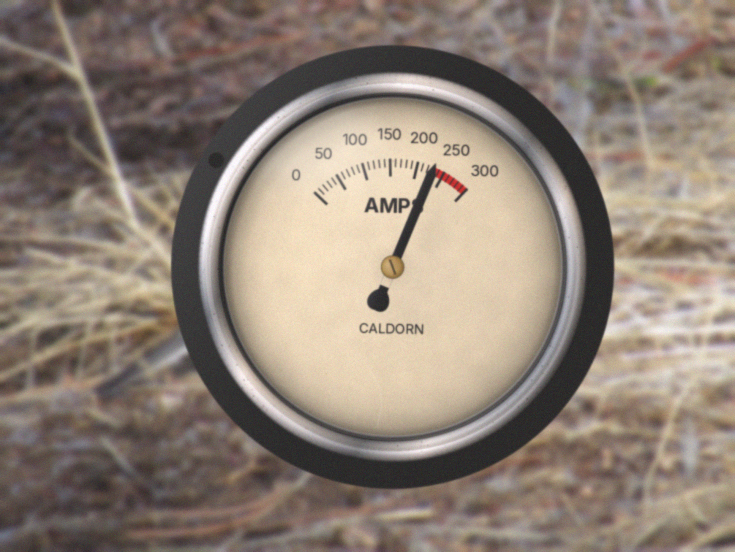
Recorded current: **230** A
